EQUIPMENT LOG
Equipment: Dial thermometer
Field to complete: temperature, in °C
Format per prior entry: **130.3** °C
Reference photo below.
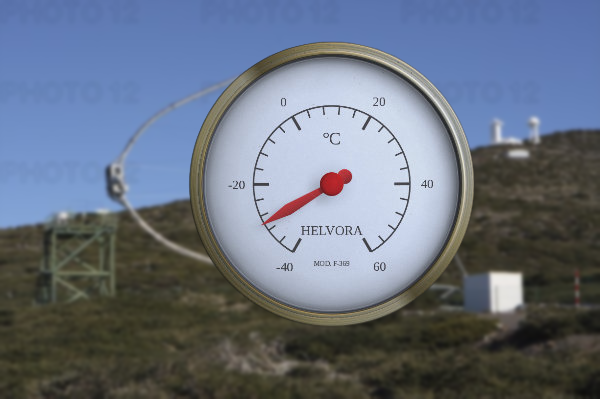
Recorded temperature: **-30** °C
